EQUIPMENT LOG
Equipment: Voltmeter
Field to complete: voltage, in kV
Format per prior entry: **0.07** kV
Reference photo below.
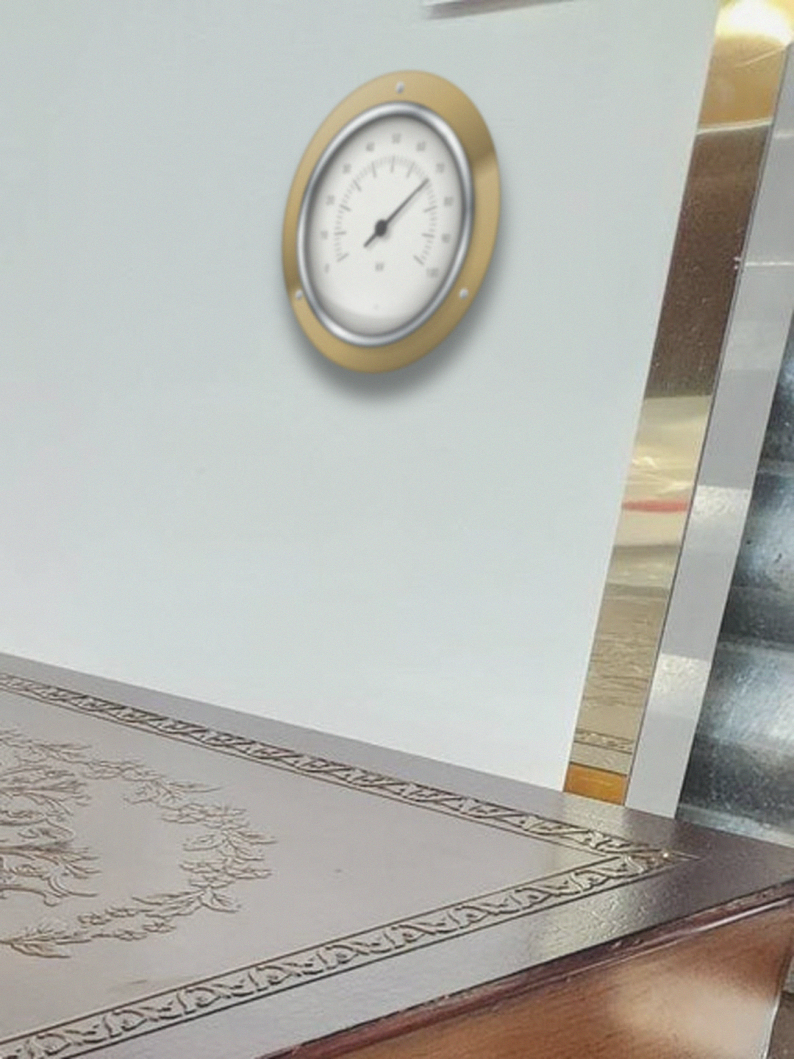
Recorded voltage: **70** kV
